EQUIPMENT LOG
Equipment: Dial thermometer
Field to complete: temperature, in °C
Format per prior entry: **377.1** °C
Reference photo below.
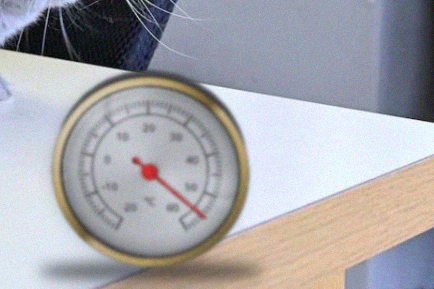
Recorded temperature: **55** °C
